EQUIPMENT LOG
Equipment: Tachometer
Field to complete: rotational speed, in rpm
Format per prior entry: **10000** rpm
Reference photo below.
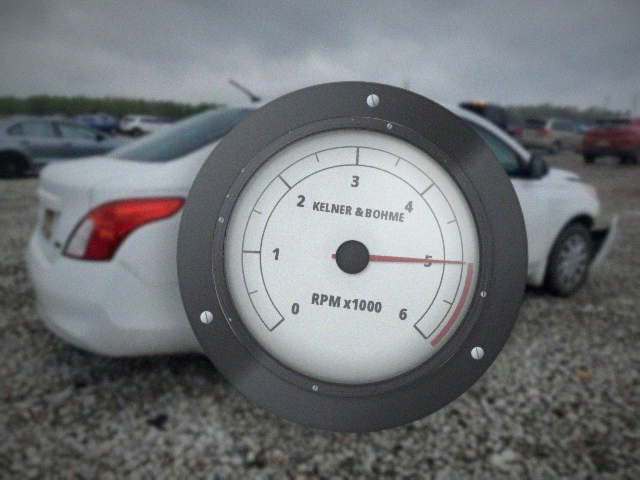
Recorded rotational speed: **5000** rpm
